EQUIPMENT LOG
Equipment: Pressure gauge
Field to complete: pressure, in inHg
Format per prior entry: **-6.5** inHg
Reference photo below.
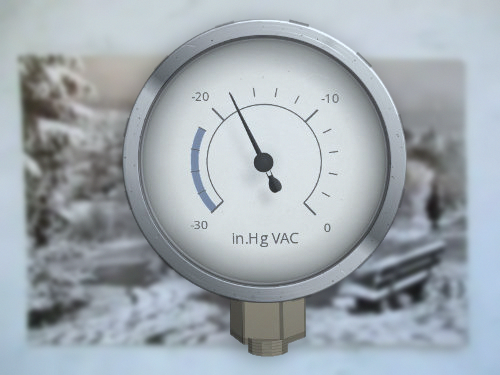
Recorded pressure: **-18** inHg
